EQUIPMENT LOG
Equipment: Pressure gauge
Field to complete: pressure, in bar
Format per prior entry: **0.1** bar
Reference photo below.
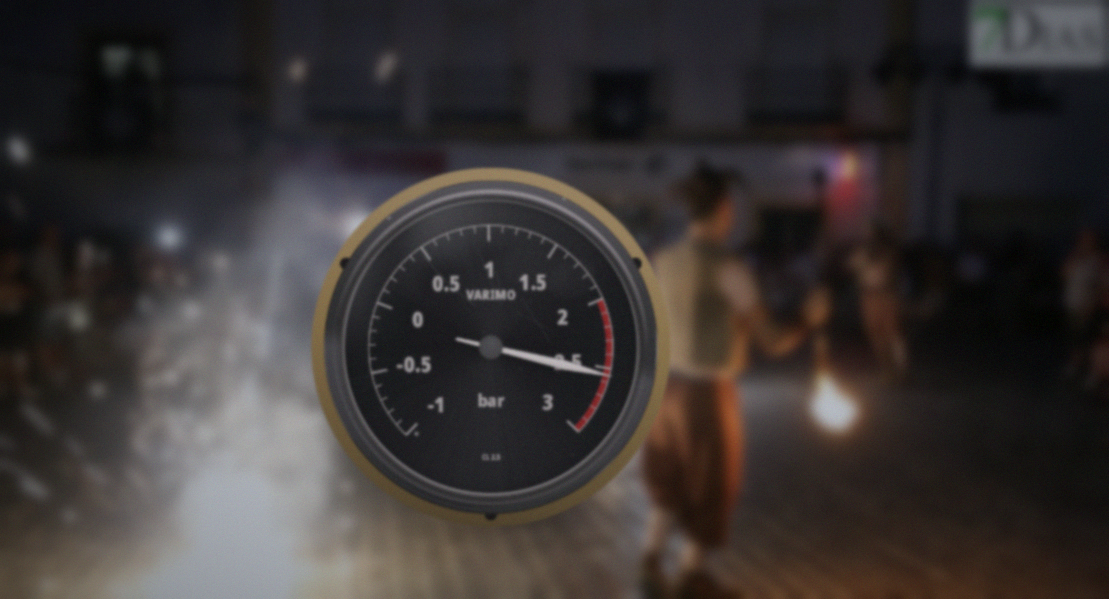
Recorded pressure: **2.55** bar
